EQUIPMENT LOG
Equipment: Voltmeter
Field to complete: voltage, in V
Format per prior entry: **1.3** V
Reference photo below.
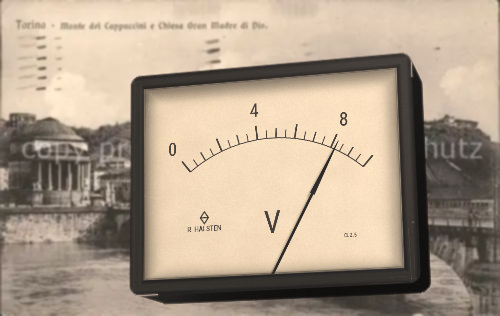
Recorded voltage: **8.25** V
